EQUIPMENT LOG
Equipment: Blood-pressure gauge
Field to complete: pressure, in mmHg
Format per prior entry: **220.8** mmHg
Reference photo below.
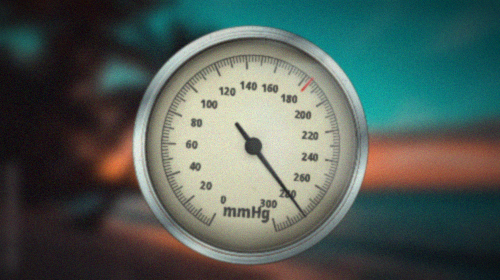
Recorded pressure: **280** mmHg
